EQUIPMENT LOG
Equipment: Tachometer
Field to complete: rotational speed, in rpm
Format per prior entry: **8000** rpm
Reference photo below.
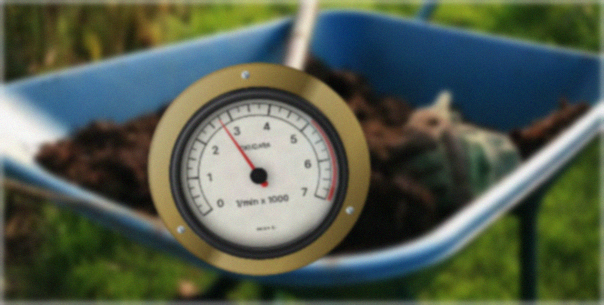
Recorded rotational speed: **2750** rpm
